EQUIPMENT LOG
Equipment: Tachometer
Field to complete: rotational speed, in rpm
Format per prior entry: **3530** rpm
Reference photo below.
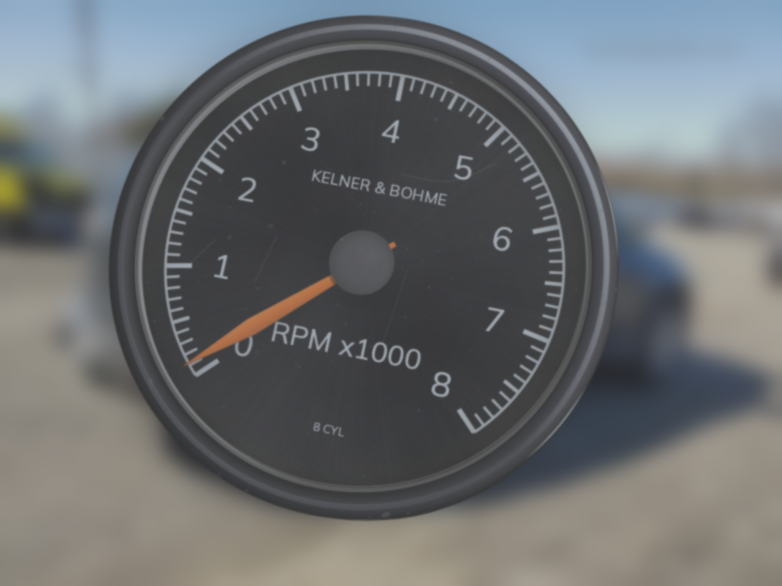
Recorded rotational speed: **100** rpm
